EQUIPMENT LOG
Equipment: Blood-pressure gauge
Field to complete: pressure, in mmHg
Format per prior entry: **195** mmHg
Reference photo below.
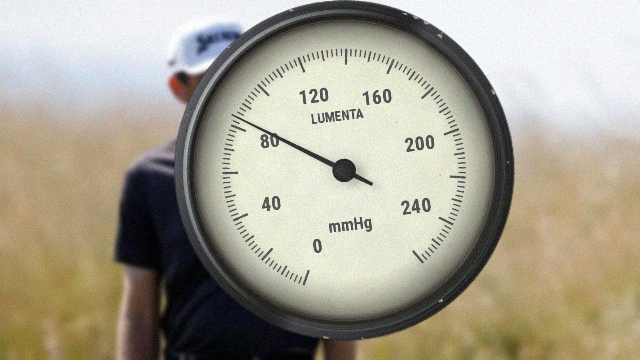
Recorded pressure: **84** mmHg
